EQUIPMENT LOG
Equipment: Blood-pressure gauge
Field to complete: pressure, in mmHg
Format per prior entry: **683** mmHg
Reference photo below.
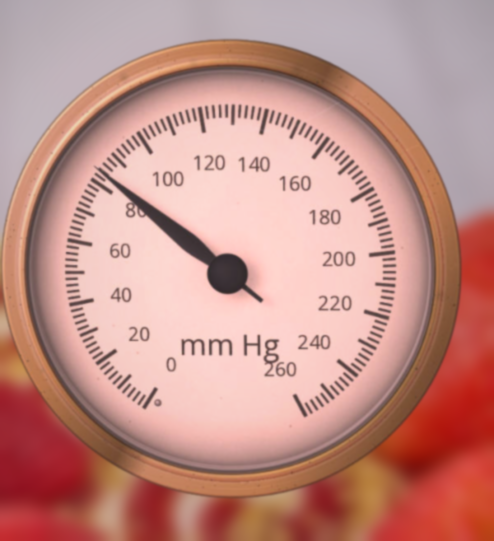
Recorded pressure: **84** mmHg
